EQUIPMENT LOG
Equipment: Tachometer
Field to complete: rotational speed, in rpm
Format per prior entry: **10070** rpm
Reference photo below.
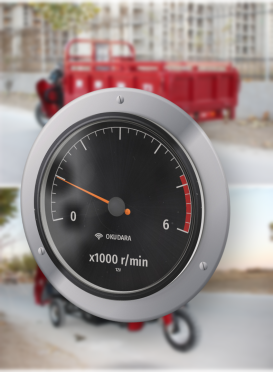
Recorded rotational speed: **1000** rpm
